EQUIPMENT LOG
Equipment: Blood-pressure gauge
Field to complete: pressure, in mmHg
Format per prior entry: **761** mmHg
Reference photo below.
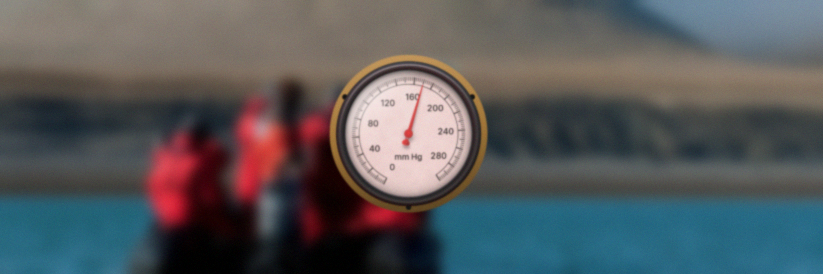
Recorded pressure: **170** mmHg
